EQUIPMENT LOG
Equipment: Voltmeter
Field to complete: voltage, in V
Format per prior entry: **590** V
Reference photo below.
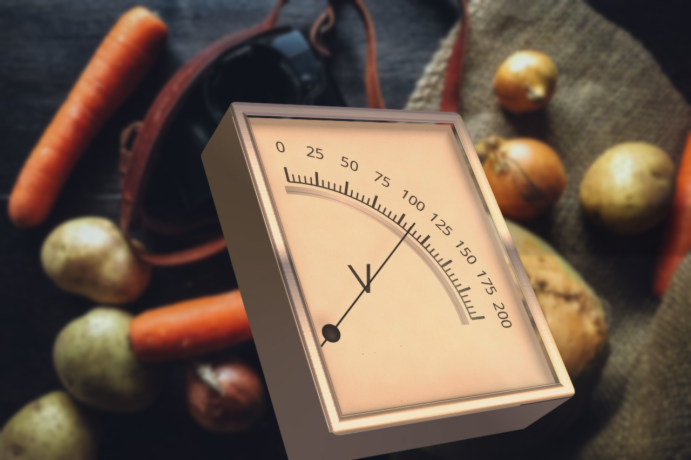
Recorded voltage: **110** V
